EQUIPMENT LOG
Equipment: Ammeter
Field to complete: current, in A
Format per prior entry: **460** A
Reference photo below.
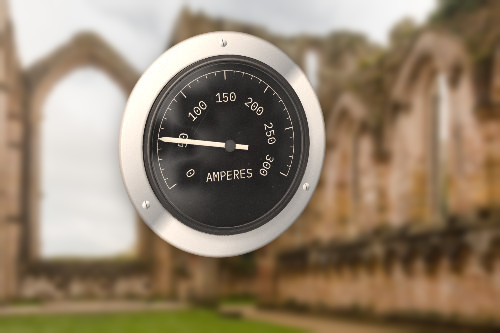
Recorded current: **50** A
